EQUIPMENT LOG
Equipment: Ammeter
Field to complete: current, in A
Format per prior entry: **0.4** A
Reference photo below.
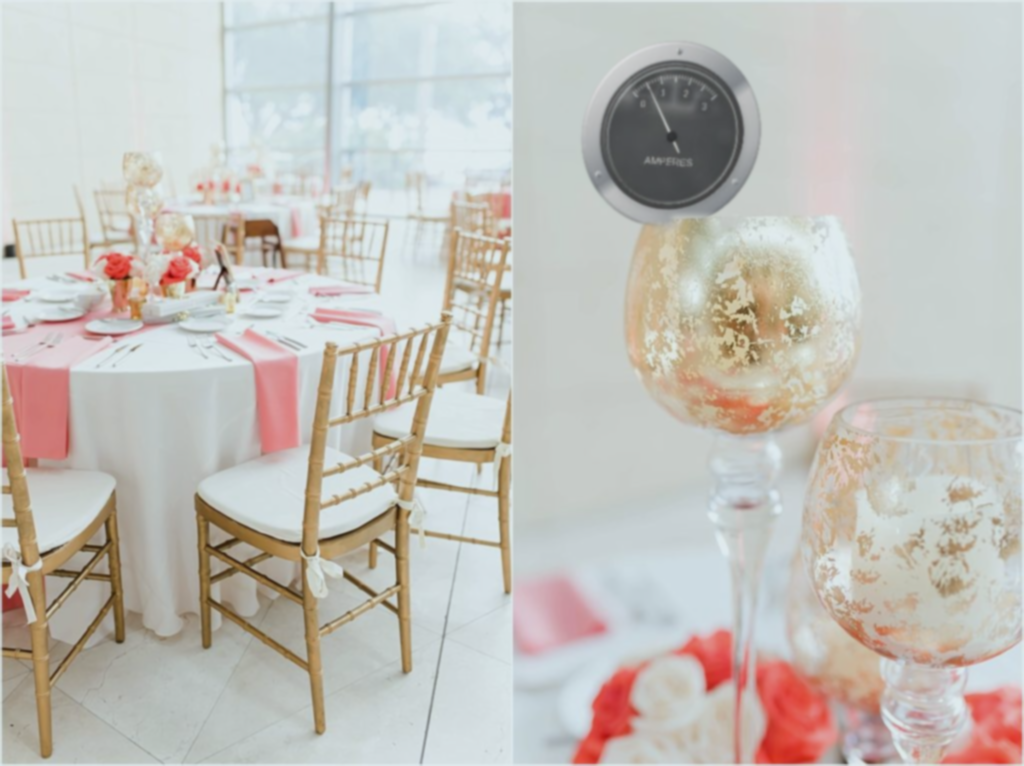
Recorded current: **0.5** A
